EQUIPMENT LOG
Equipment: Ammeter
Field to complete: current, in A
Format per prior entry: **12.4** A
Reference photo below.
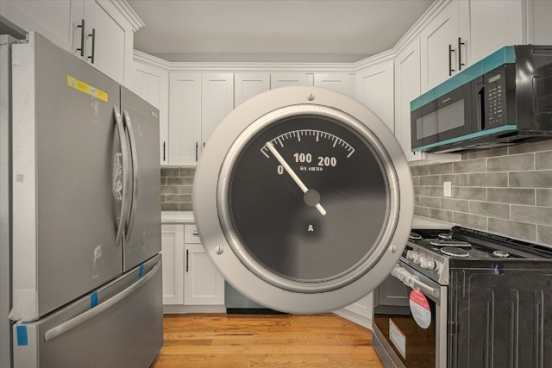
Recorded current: **20** A
